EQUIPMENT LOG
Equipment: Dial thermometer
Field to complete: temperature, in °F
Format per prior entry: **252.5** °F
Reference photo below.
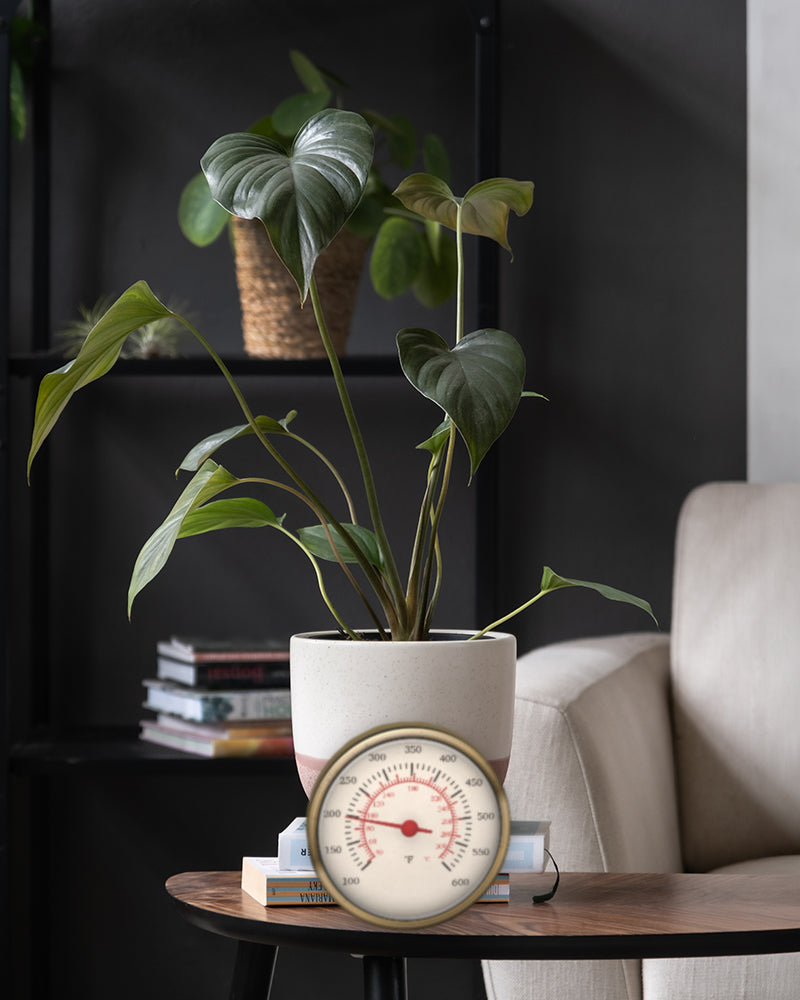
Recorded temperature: **200** °F
